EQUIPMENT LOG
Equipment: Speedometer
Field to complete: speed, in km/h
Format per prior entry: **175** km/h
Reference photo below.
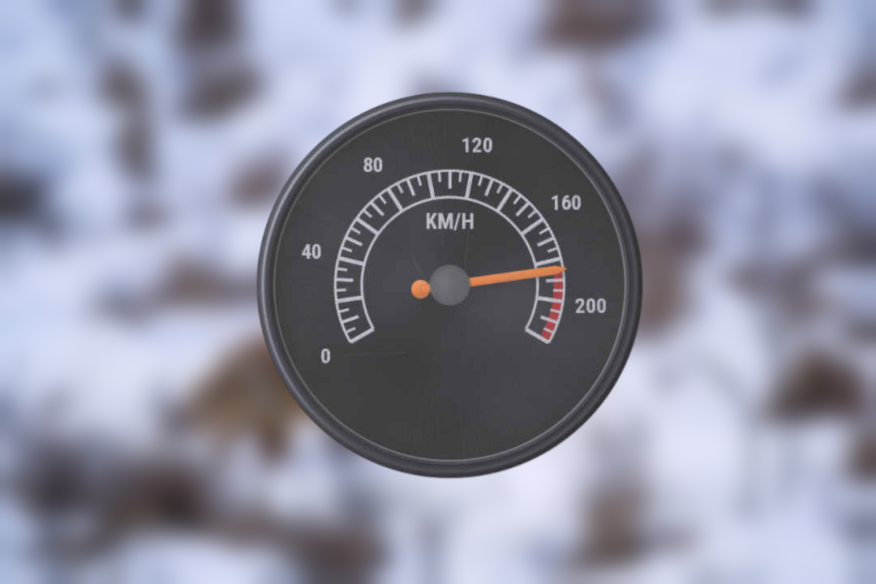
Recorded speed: **185** km/h
